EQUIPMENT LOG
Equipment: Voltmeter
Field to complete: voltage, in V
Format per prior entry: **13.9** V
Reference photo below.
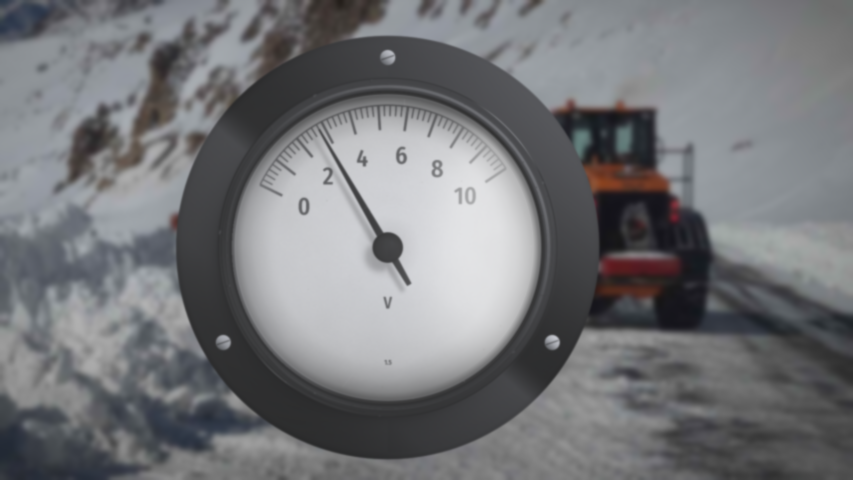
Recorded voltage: **2.8** V
